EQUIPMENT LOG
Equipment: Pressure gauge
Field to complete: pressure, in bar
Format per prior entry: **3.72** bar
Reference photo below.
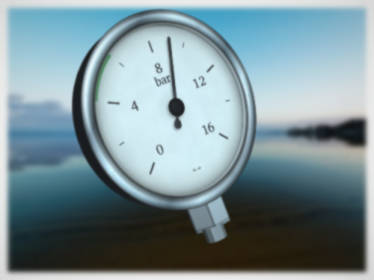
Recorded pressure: **9** bar
